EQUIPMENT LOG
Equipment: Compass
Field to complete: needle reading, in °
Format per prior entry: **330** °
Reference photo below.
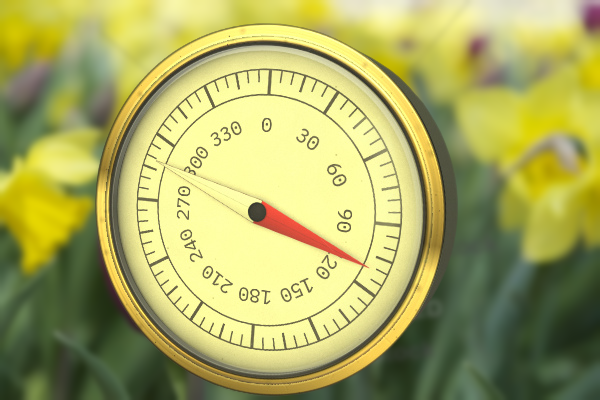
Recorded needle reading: **110** °
